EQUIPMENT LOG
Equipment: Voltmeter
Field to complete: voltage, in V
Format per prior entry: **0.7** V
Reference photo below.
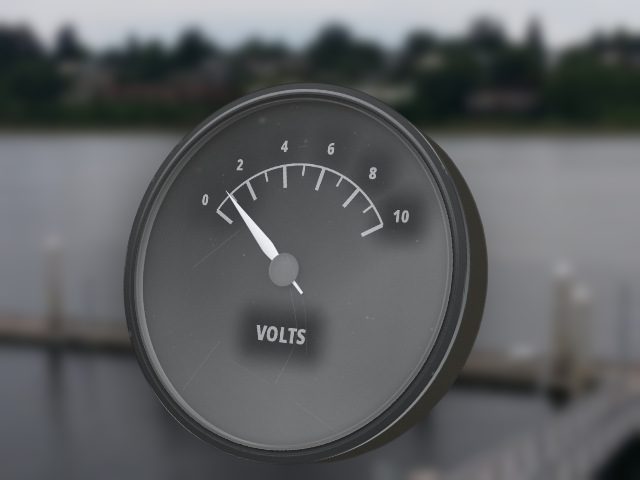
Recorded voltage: **1** V
